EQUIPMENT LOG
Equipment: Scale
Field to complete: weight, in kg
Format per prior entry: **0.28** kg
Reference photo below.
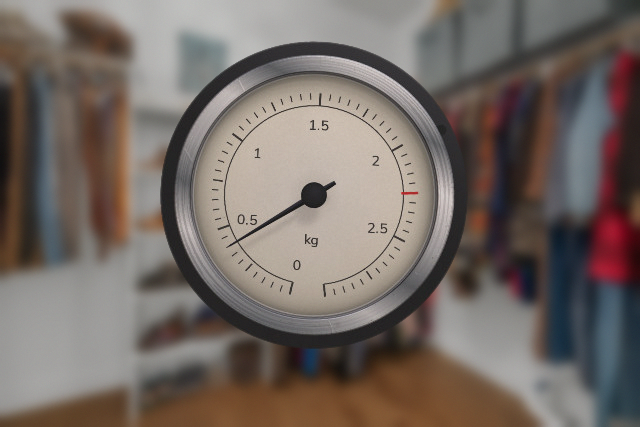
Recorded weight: **0.4** kg
